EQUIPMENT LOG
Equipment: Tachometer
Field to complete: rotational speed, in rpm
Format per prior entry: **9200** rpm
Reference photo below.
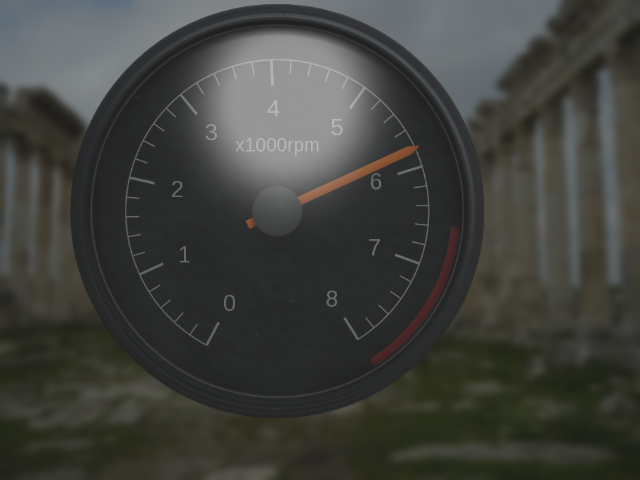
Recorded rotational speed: **5800** rpm
